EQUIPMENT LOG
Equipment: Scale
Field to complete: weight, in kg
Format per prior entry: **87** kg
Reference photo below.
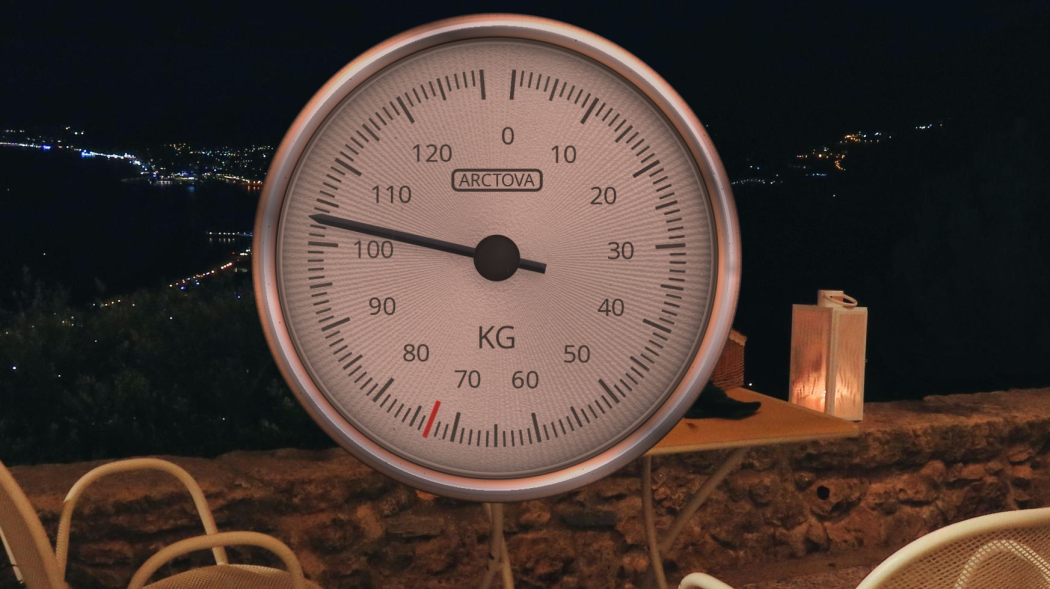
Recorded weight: **103** kg
